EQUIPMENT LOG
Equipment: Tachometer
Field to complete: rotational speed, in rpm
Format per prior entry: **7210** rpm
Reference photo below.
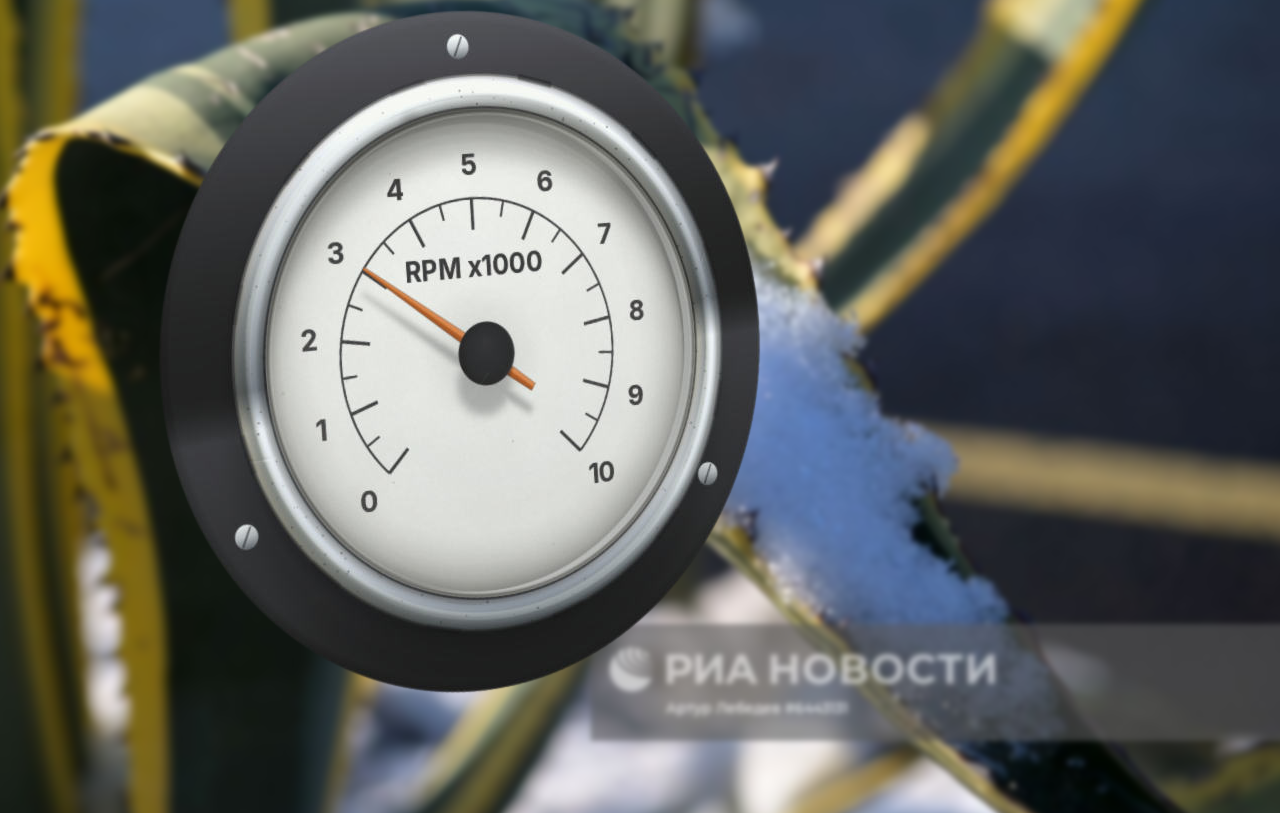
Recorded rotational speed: **3000** rpm
